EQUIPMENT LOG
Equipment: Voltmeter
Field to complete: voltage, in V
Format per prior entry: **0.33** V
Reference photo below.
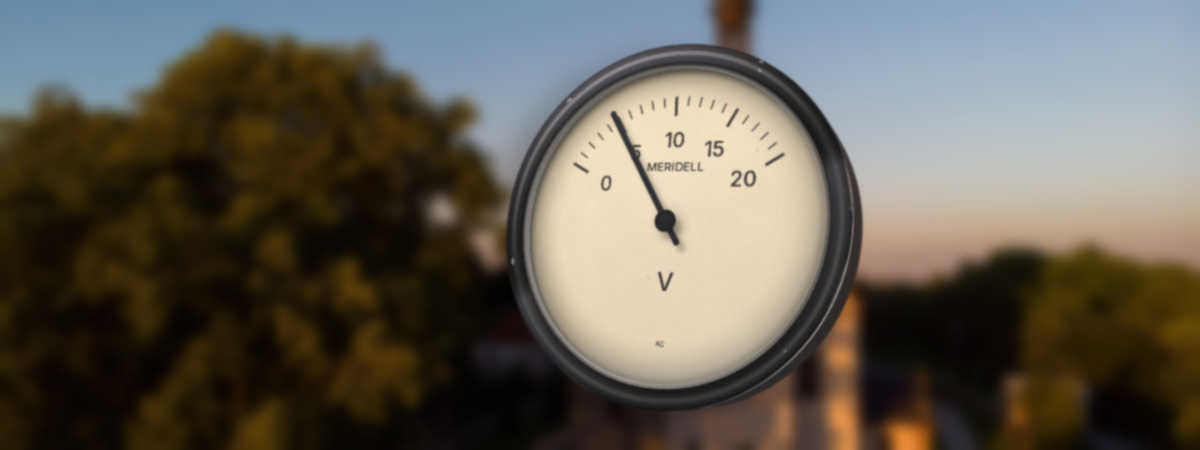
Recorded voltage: **5** V
